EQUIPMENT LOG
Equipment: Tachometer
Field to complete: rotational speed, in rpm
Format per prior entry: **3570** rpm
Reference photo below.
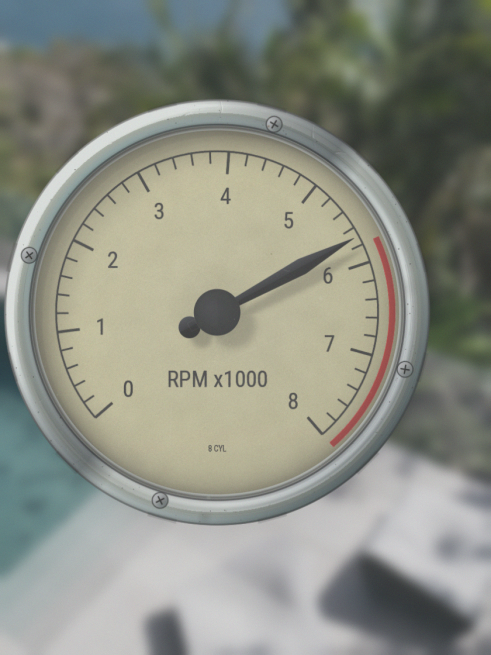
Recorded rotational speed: **5700** rpm
